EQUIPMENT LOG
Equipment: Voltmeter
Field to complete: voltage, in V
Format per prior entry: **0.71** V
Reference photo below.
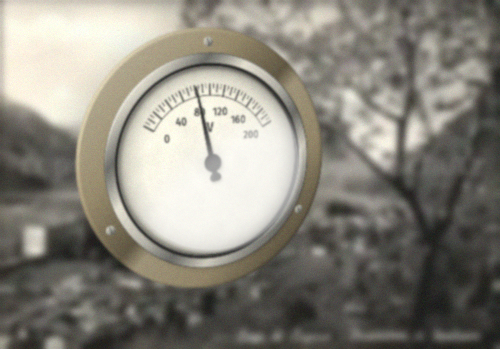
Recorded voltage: **80** V
